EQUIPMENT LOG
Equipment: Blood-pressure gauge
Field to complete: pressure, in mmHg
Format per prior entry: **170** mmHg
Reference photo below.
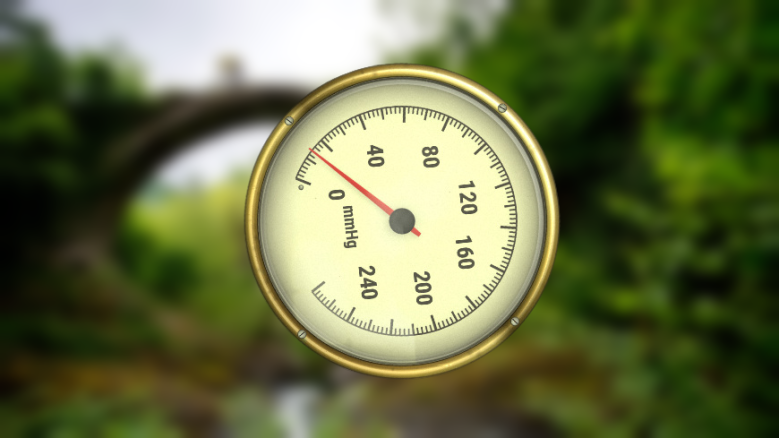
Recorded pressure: **14** mmHg
